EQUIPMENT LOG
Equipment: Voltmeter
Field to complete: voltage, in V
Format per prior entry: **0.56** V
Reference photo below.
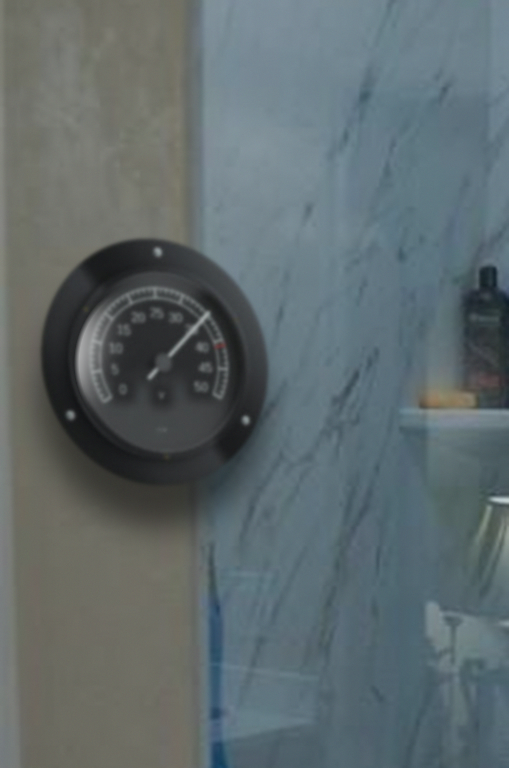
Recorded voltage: **35** V
